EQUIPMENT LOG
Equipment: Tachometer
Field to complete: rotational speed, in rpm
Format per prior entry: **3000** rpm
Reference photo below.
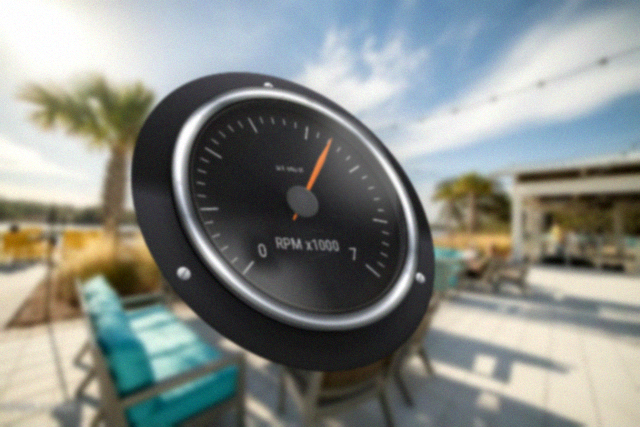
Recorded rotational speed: **4400** rpm
